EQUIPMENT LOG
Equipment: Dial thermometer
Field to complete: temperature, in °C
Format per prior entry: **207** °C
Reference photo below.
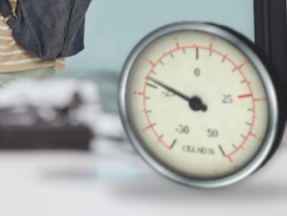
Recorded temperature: **-22.5** °C
